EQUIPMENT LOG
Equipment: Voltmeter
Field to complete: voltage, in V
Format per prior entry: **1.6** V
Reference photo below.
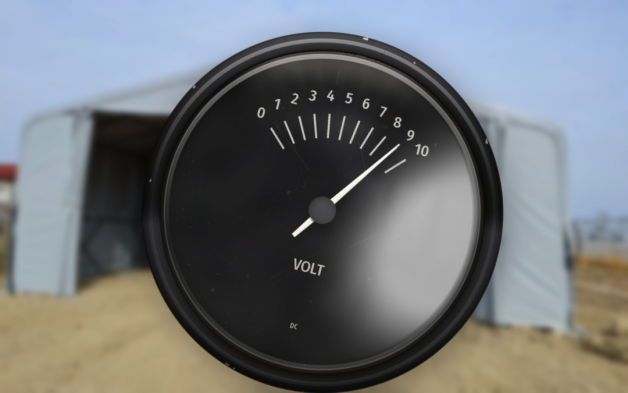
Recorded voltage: **9** V
